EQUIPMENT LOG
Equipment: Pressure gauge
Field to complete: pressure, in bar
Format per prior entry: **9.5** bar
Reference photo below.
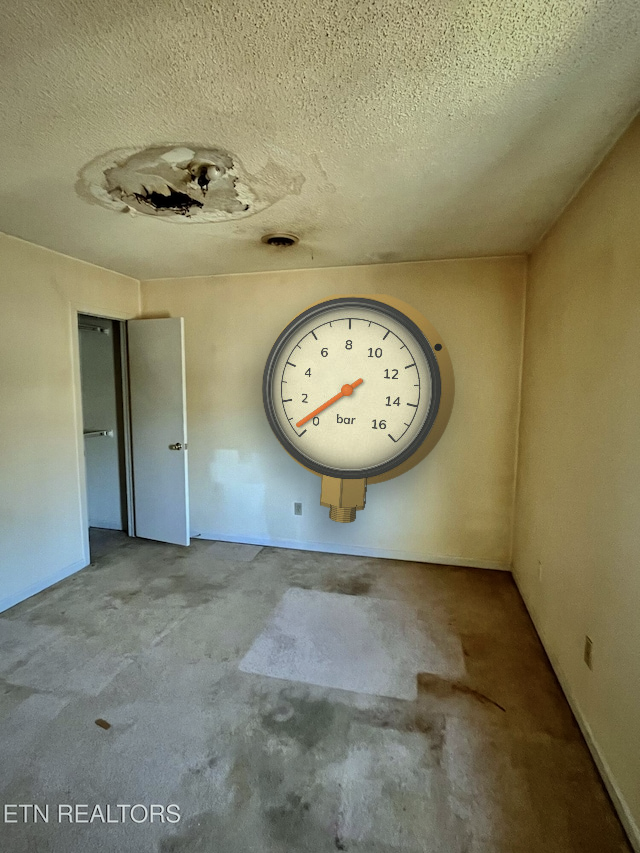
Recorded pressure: **0.5** bar
